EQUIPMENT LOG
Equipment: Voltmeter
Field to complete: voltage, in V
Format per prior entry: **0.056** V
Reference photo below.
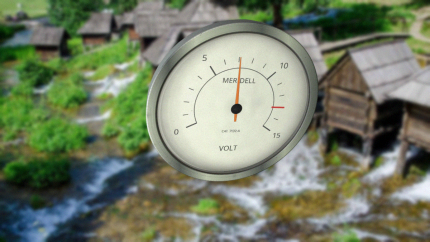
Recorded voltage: **7** V
